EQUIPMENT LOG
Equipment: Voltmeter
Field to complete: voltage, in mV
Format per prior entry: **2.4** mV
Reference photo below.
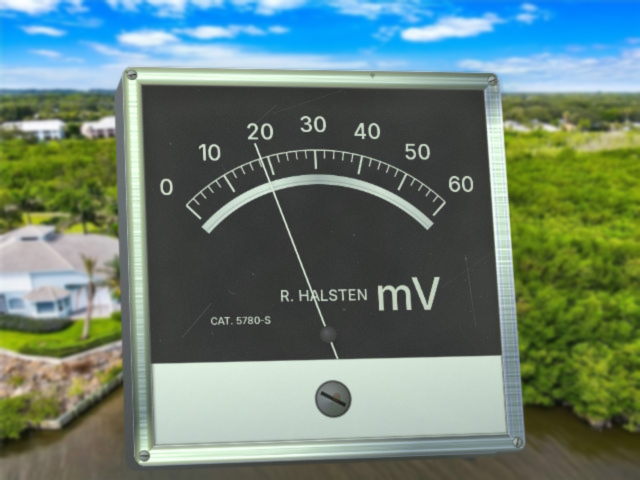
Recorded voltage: **18** mV
